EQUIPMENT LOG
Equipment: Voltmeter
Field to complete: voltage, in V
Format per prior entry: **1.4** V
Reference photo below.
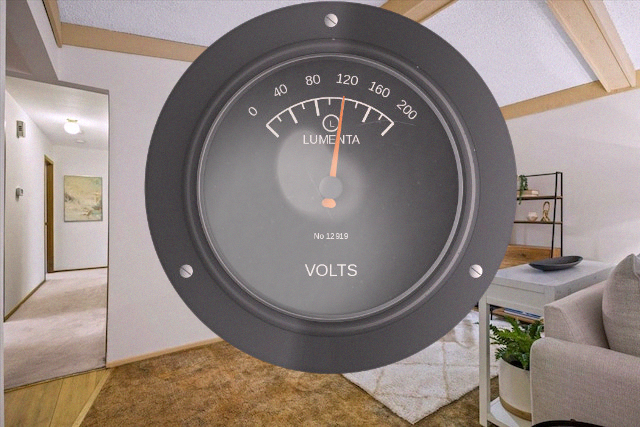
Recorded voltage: **120** V
